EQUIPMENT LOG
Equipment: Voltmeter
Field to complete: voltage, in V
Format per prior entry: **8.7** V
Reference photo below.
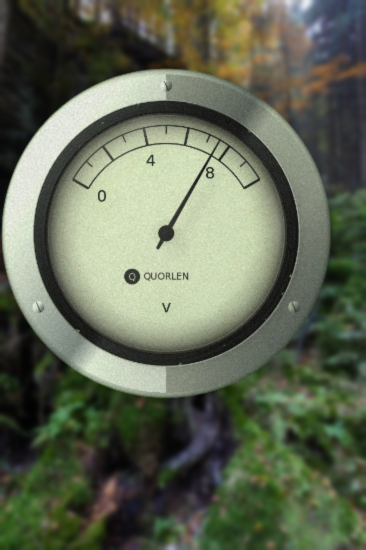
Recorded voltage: **7.5** V
